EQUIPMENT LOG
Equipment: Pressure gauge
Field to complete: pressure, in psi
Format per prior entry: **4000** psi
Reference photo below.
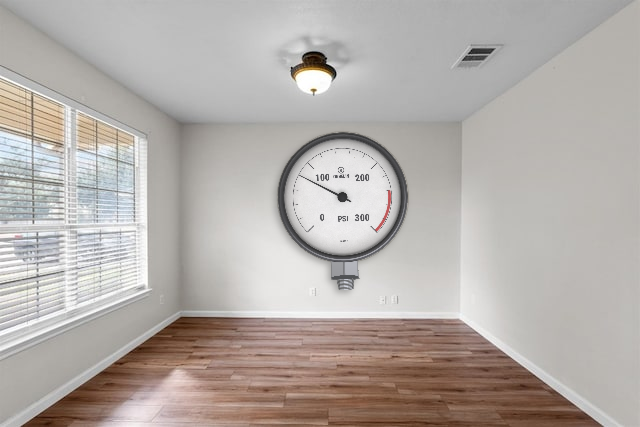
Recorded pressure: **80** psi
